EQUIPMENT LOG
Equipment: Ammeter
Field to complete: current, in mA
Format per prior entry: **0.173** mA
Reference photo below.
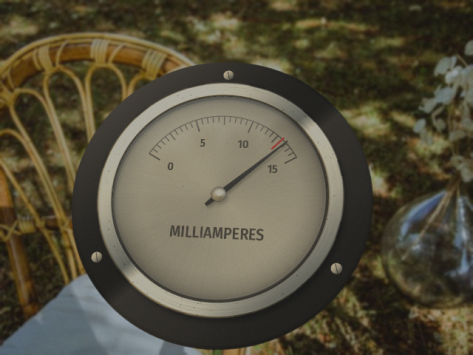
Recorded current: **13.5** mA
